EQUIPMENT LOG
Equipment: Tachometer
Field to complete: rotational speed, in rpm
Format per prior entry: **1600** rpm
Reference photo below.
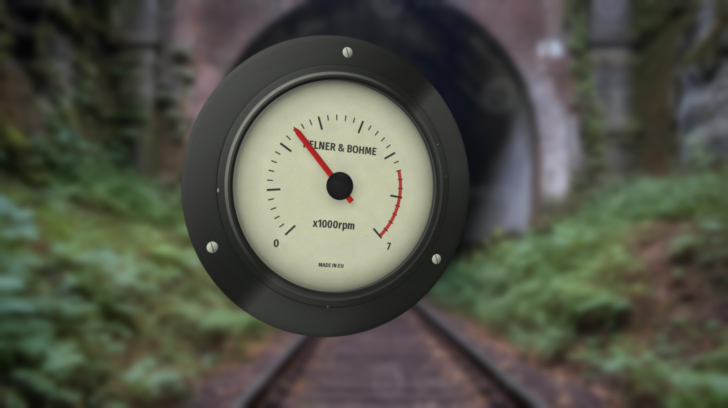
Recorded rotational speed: **2400** rpm
